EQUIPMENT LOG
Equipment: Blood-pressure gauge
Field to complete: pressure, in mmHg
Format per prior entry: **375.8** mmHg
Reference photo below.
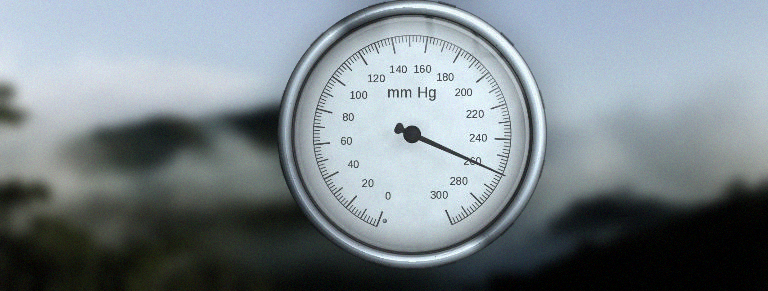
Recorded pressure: **260** mmHg
